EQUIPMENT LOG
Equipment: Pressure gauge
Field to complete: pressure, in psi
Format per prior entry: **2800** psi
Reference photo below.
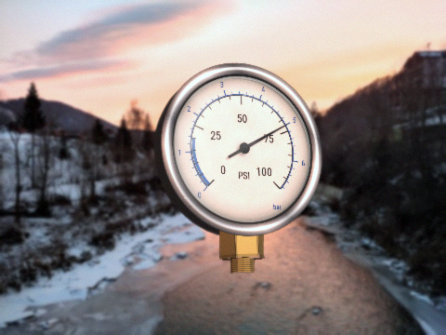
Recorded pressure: **72.5** psi
